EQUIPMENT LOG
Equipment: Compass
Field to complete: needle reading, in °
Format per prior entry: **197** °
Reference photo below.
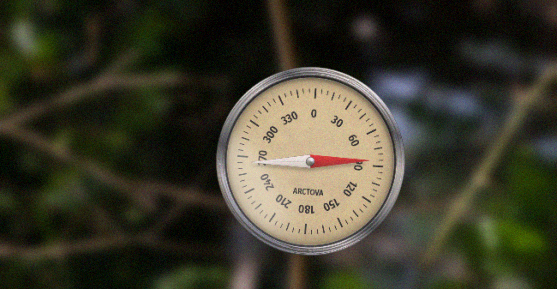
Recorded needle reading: **85** °
